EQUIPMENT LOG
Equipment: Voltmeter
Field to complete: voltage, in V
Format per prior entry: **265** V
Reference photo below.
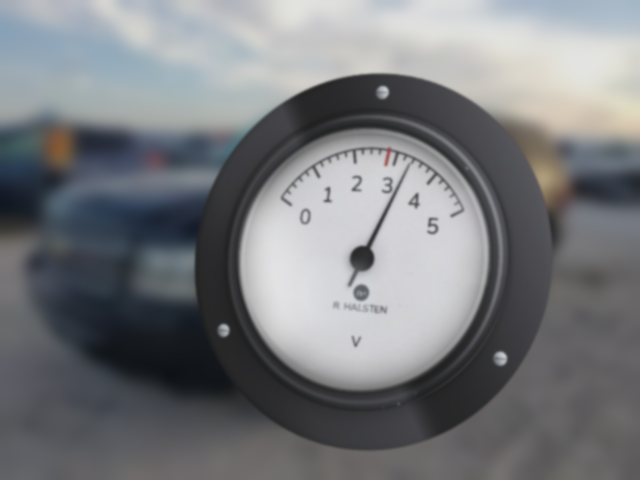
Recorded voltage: **3.4** V
